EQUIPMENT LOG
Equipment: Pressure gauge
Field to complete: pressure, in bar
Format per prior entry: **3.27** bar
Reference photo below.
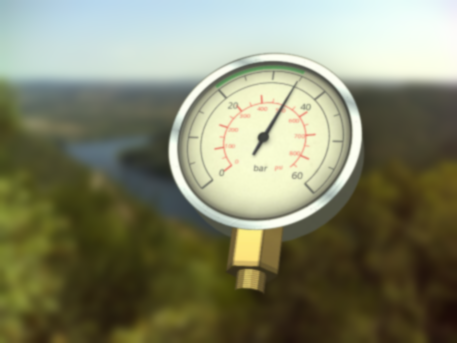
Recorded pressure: **35** bar
